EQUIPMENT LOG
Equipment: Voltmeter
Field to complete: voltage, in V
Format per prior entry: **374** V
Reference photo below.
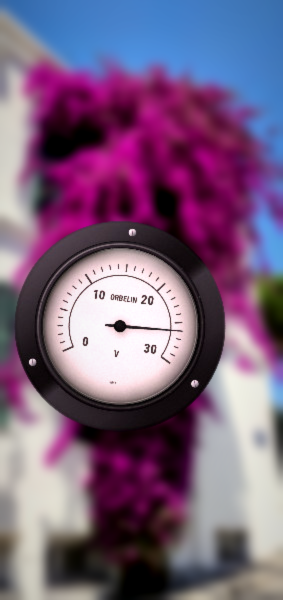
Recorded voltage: **26** V
